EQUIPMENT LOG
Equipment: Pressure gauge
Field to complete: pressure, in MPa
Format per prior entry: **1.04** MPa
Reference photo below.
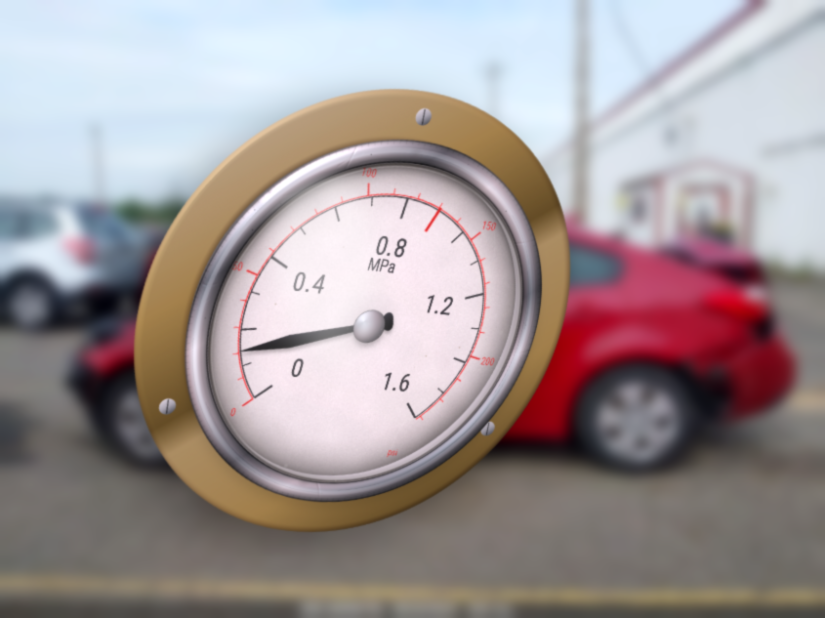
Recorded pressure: **0.15** MPa
